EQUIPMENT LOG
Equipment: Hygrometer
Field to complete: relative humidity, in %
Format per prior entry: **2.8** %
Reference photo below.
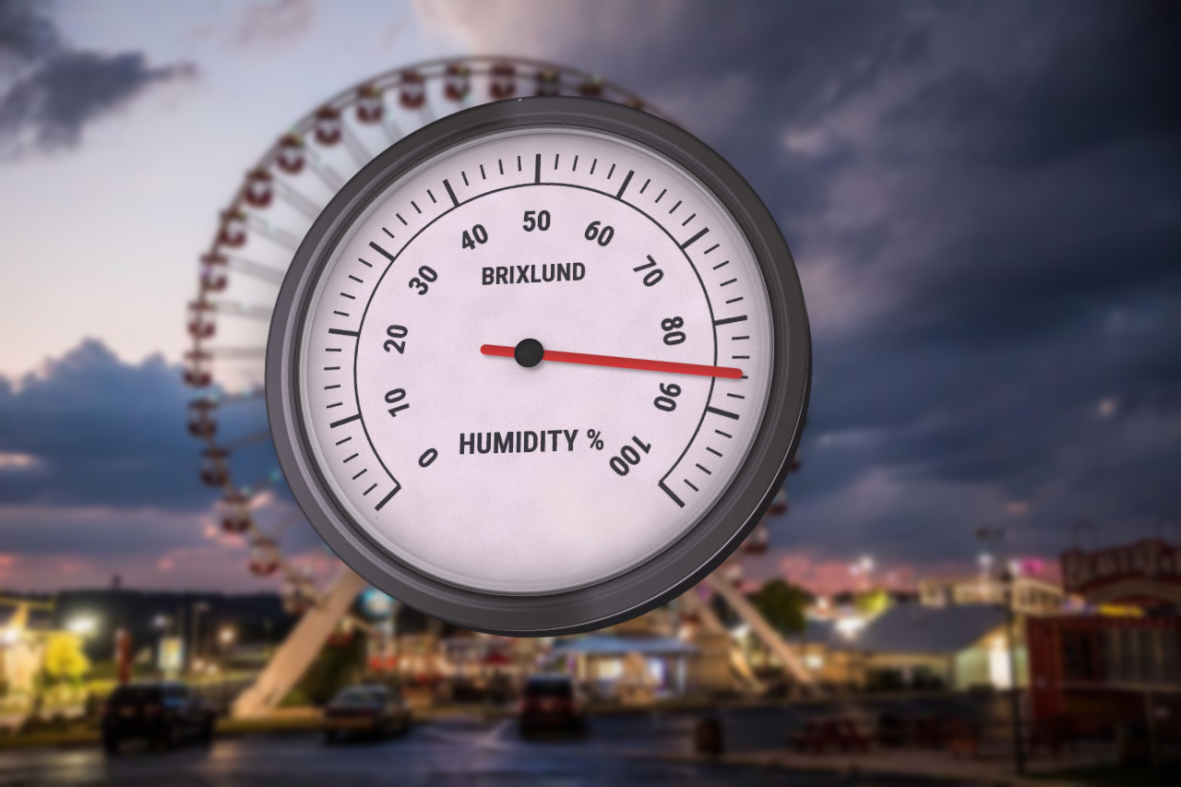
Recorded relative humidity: **86** %
